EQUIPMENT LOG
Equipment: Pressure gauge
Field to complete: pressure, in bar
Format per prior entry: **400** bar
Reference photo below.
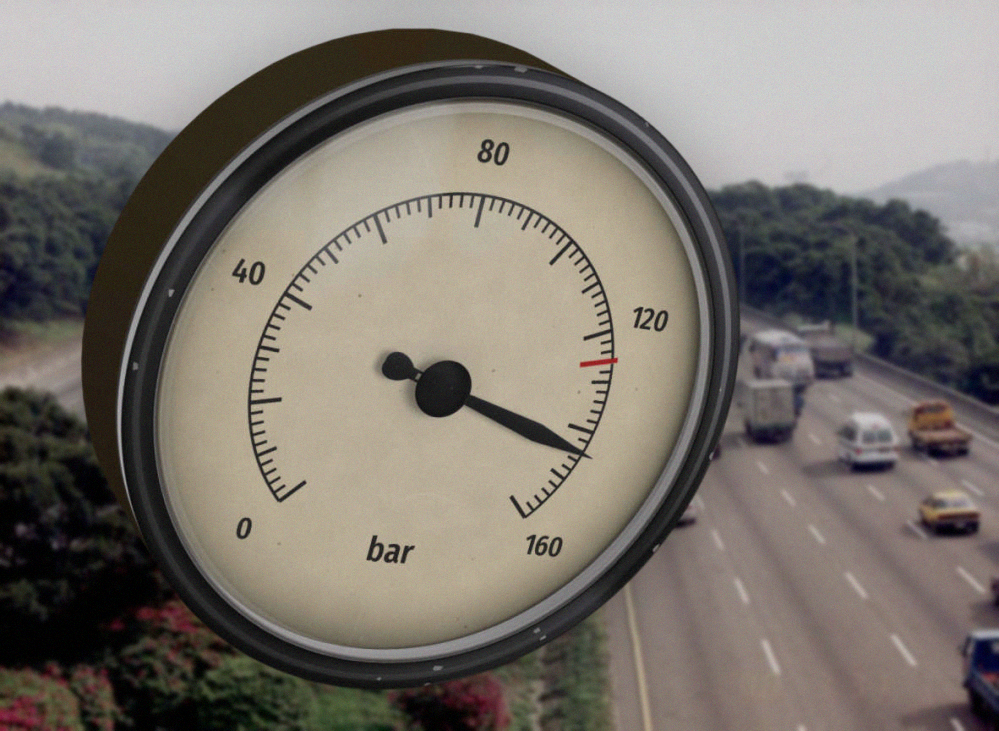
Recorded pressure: **144** bar
